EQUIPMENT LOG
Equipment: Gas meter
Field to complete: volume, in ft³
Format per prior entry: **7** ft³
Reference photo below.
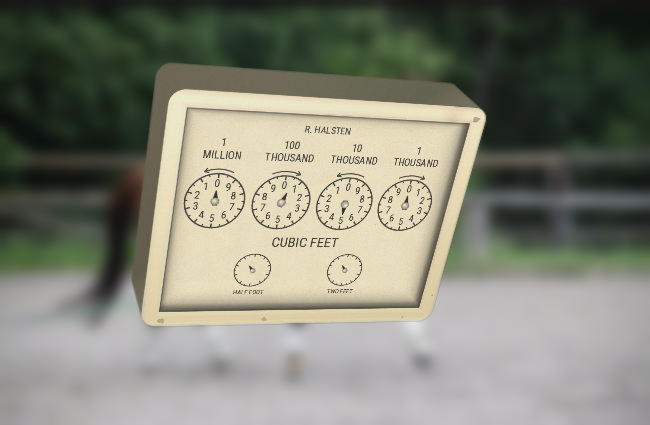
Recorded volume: **5000** ft³
